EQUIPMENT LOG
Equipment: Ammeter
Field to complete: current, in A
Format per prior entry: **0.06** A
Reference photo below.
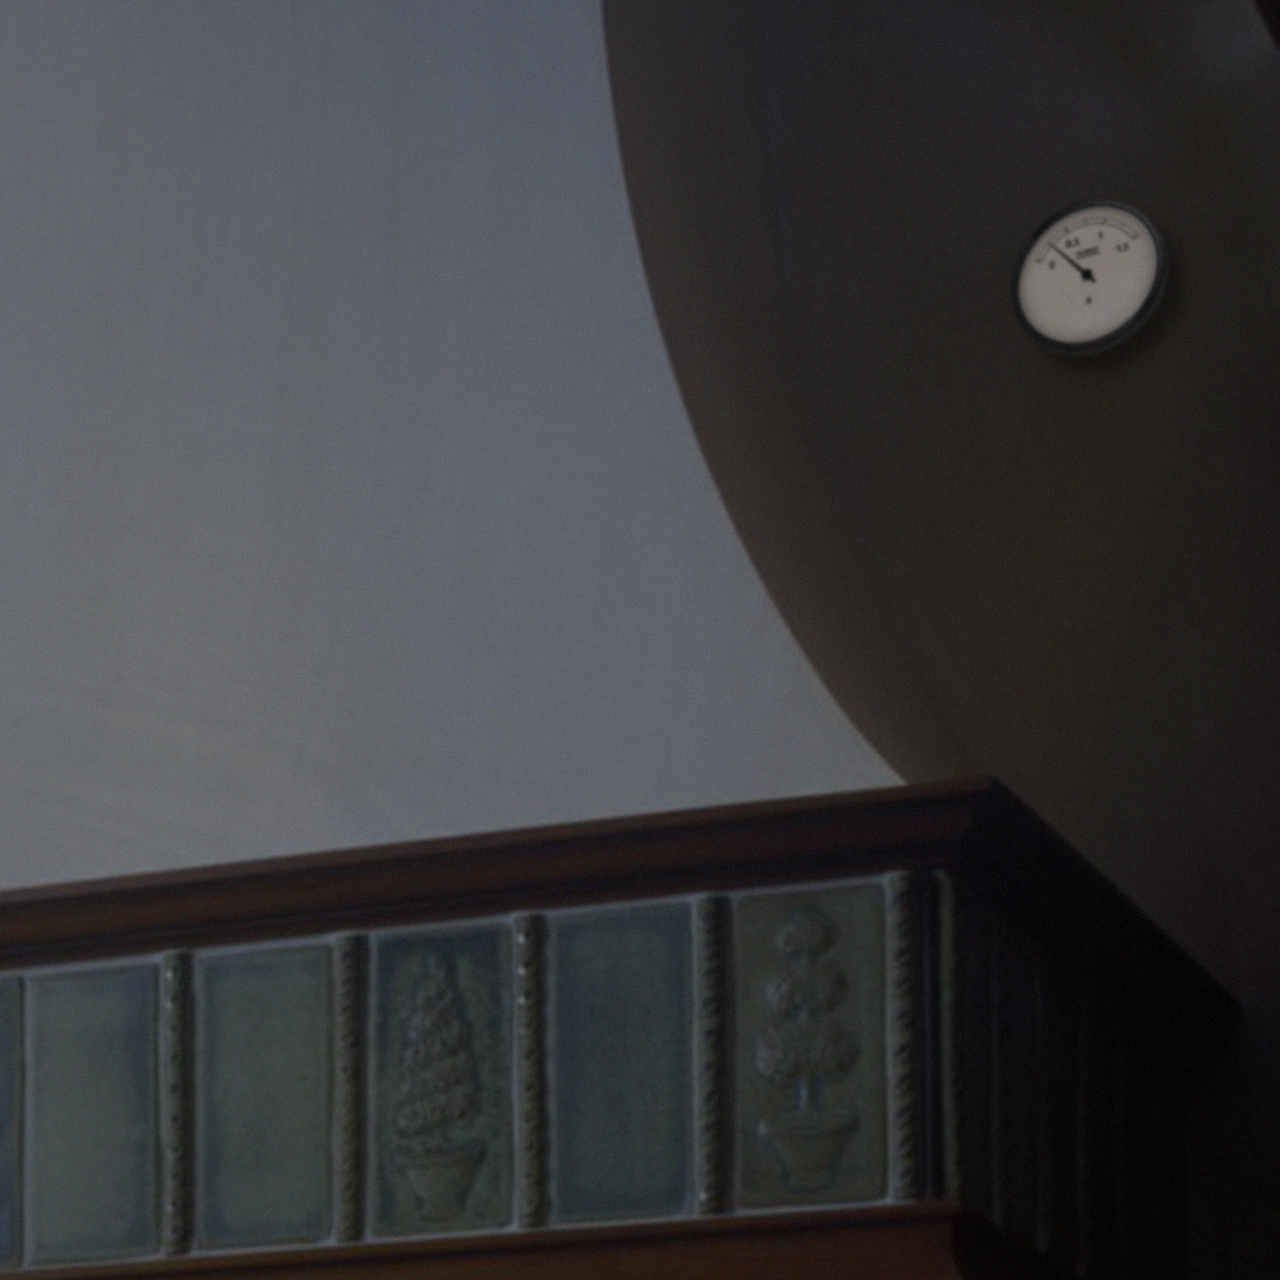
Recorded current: **0.25** A
